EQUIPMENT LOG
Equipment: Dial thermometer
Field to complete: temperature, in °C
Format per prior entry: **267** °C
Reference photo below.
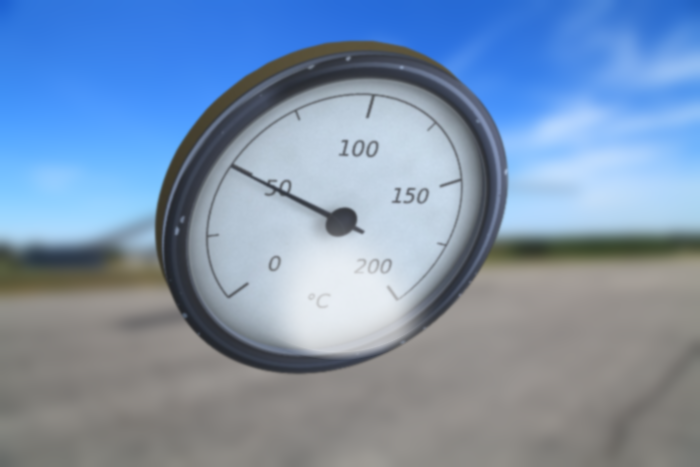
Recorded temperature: **50** °C
